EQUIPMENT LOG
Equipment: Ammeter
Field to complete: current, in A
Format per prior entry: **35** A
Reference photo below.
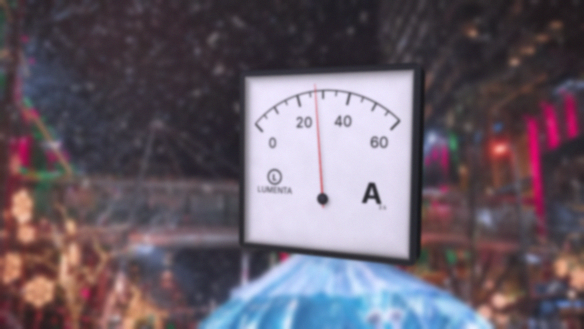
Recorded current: **27.5** A
